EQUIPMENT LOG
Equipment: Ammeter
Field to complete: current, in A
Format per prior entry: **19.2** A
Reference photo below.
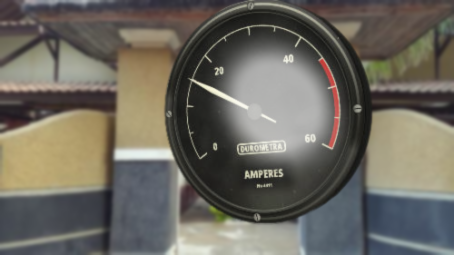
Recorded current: **15** A
